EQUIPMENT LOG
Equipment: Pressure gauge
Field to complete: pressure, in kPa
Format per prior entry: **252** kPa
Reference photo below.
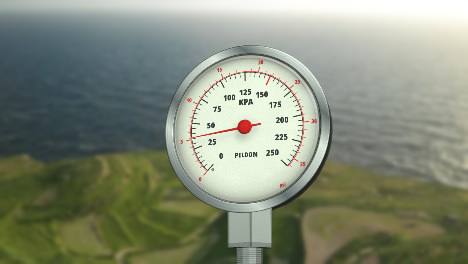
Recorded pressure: **35** kPa
